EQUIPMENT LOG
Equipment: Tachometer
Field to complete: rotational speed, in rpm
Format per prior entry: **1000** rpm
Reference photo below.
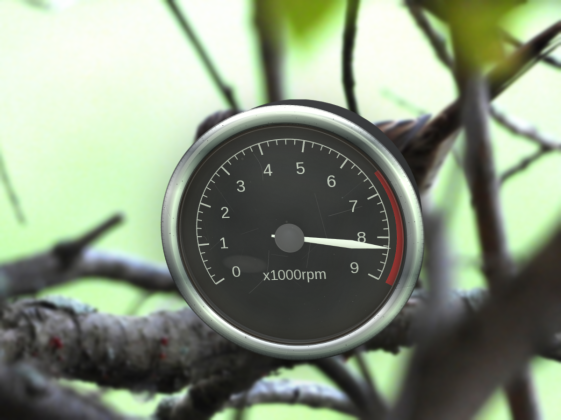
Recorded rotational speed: **8200** rpm
